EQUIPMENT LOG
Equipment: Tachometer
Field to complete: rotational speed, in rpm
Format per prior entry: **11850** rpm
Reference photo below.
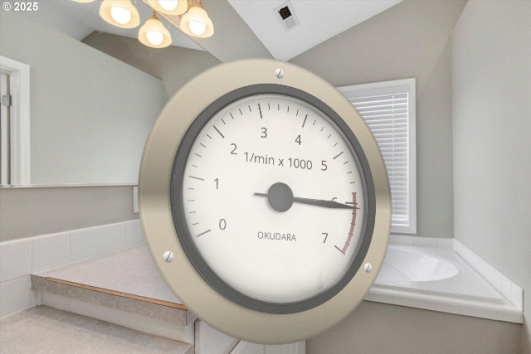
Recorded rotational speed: **6100** rpm
